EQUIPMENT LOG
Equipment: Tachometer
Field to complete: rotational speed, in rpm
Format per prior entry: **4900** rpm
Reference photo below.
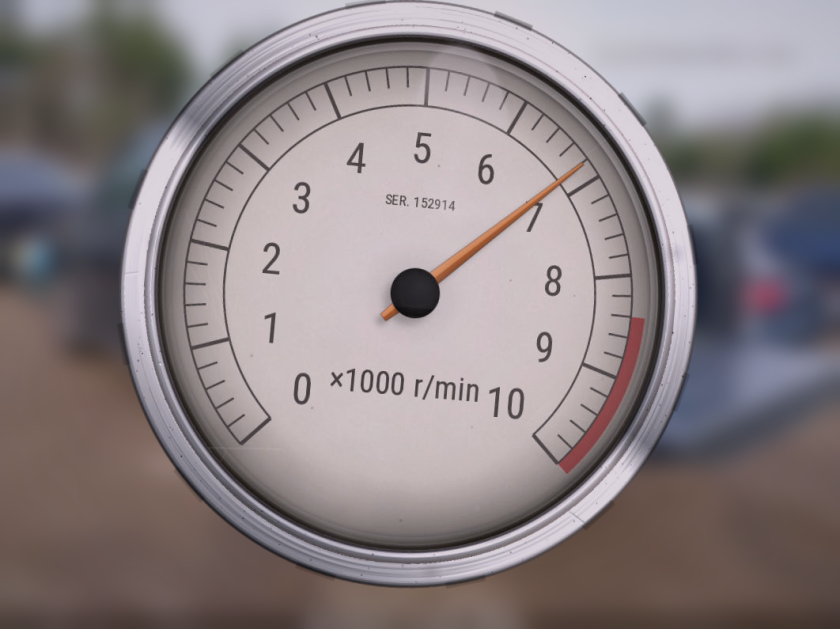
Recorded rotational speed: **6800** rpm
